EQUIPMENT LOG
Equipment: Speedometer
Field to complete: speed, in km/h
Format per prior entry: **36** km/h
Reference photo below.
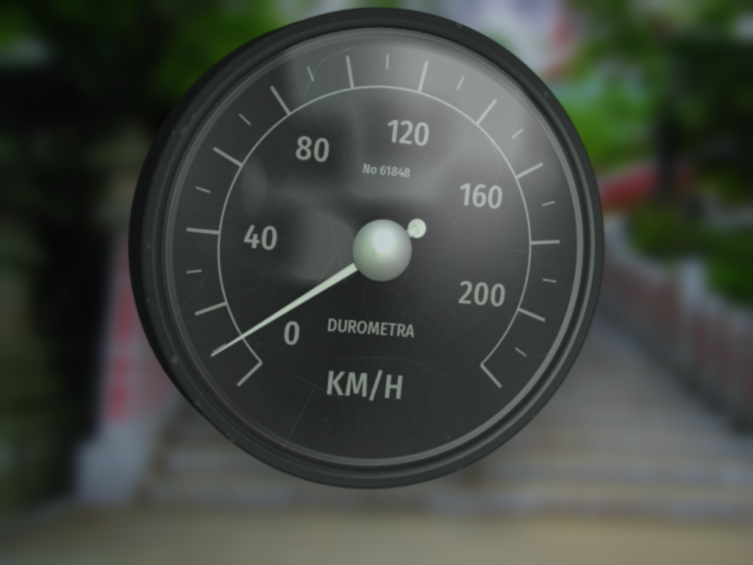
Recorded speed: **10** km/h
